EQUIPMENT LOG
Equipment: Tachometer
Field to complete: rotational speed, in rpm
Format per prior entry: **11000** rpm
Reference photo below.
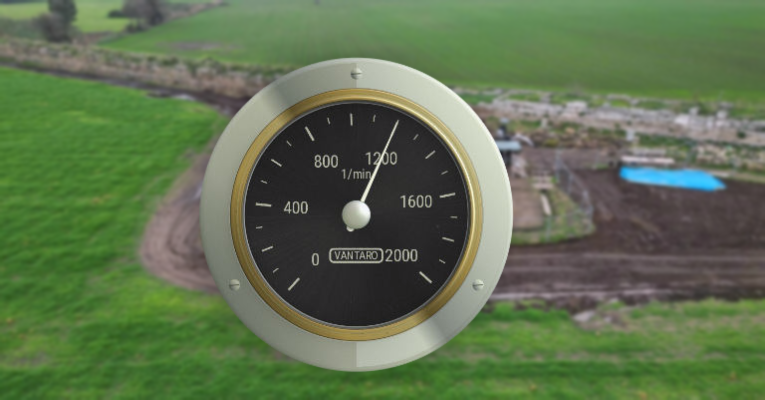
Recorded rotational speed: **1200** rpm
